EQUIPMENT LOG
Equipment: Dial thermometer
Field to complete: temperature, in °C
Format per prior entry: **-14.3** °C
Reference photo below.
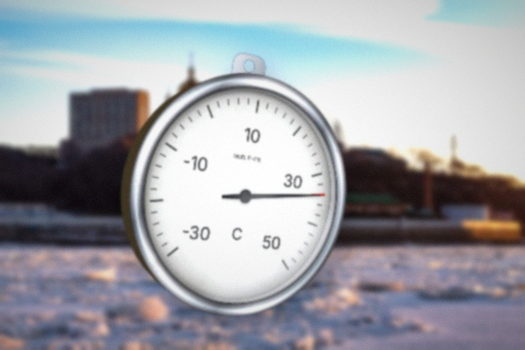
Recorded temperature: **34** °C
